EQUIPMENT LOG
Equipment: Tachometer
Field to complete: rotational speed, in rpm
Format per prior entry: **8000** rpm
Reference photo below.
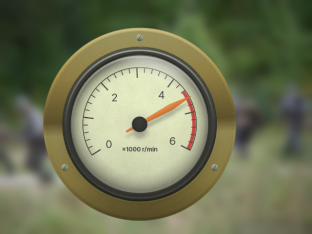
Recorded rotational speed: **4600** rpm
